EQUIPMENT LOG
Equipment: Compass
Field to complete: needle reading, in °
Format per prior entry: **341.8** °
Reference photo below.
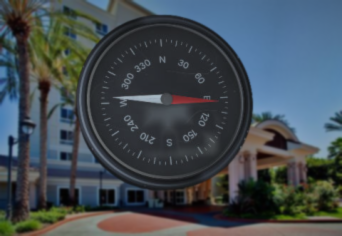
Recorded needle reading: **95** °
